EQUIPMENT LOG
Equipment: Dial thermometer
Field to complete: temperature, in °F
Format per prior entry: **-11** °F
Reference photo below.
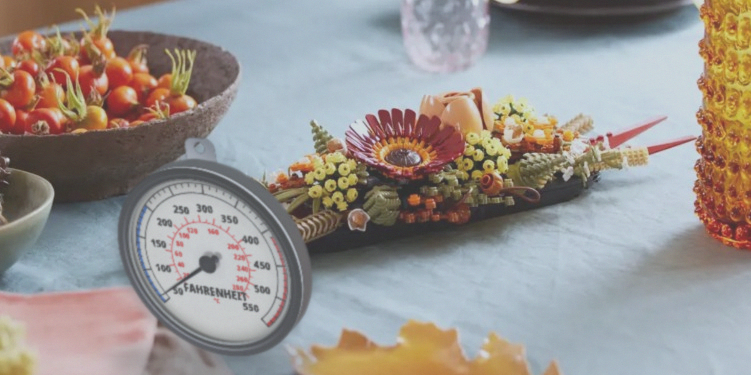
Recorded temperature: **60** °F
